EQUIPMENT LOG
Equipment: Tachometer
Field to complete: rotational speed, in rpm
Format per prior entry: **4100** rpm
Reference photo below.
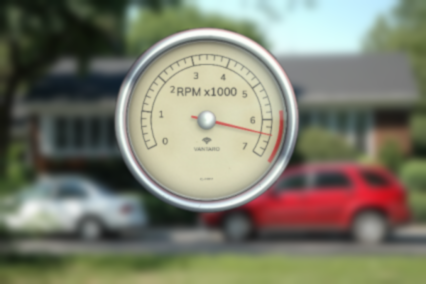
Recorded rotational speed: **6400** rpm
